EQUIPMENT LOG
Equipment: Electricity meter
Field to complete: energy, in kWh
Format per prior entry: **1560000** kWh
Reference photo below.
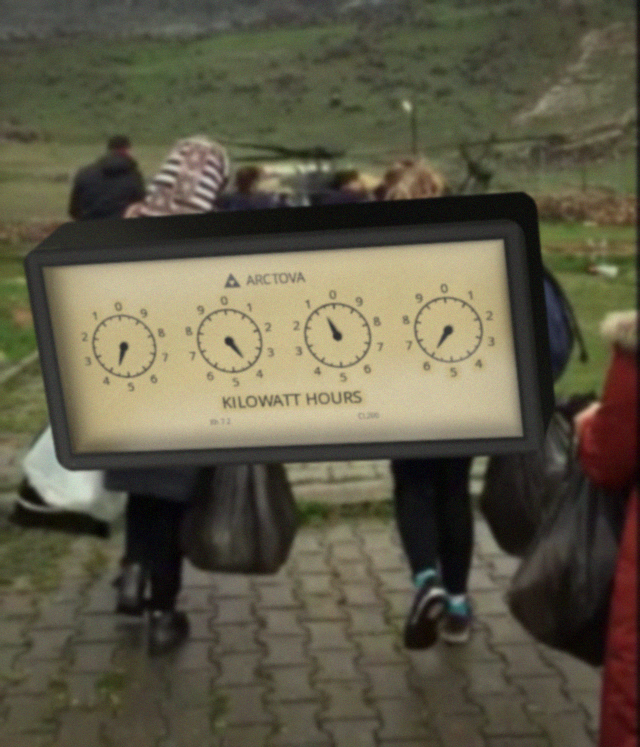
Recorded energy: **4406** kWh
